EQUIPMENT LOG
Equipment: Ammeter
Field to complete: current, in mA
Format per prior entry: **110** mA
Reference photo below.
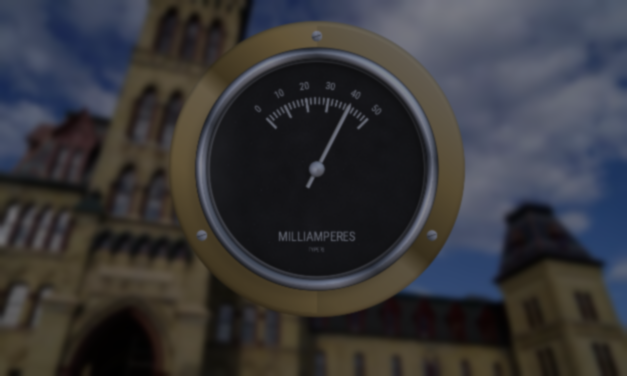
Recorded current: **40** mA
